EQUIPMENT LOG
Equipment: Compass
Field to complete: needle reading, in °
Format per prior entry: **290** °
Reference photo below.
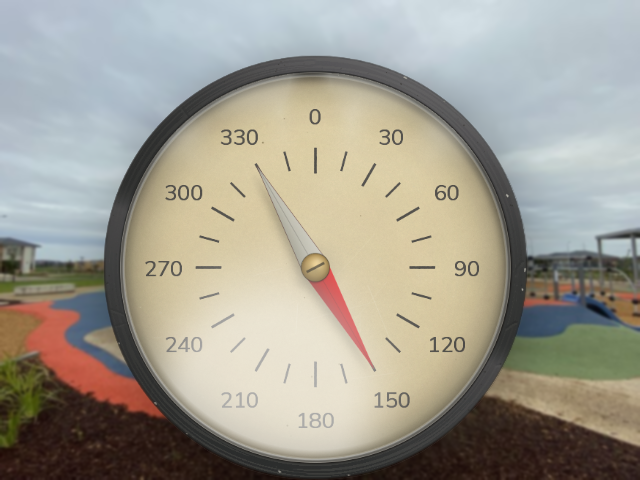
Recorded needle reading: **150** °
